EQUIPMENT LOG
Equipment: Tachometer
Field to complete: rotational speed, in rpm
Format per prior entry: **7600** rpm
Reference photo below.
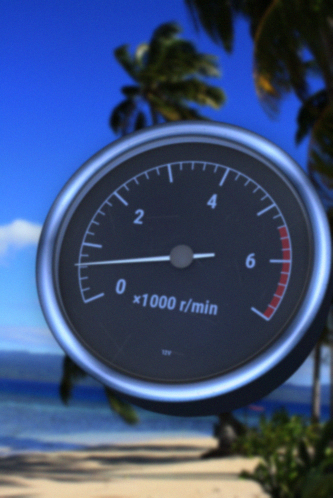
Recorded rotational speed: **600** rpm
